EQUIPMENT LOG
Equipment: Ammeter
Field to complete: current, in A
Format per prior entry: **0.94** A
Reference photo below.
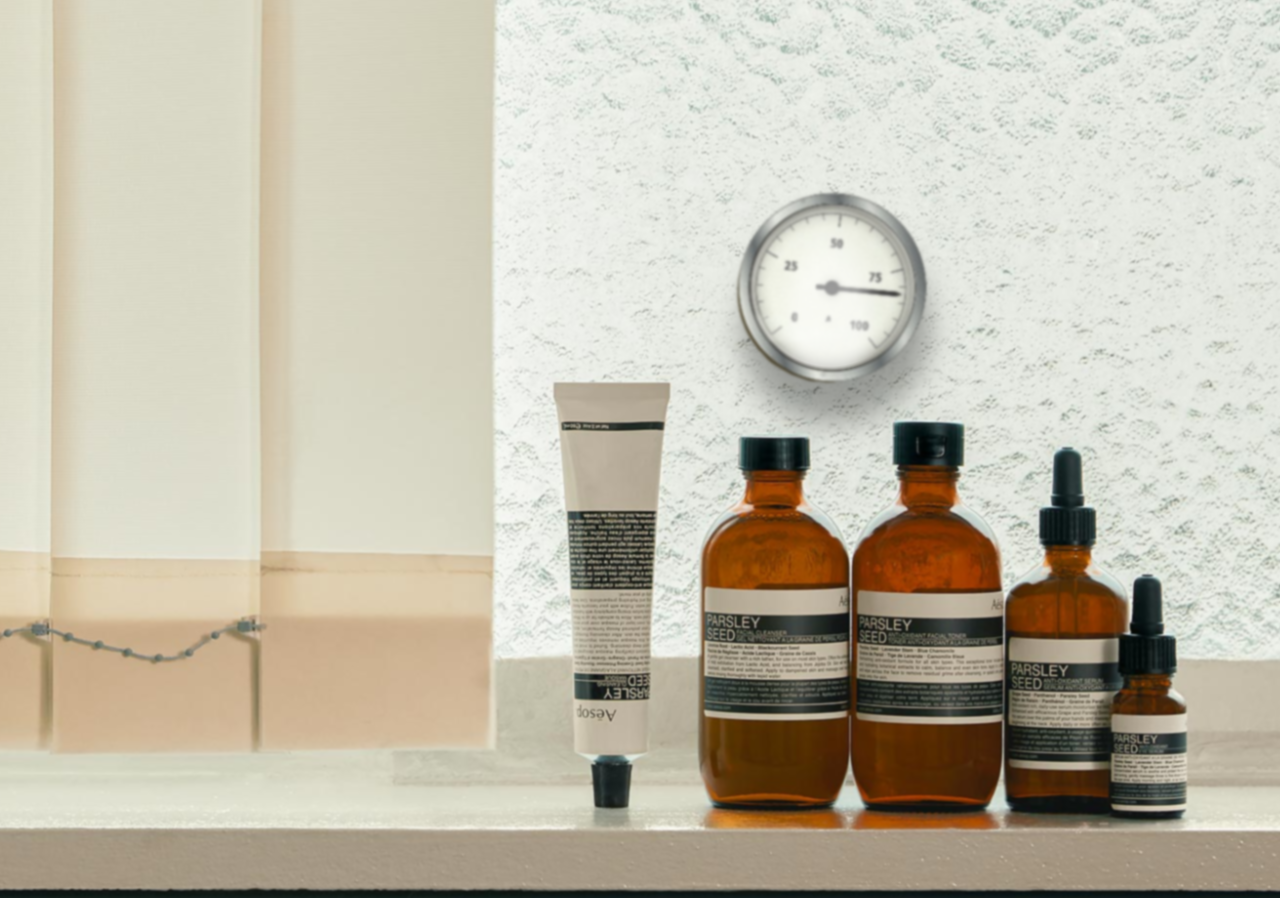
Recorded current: **82.5** A
